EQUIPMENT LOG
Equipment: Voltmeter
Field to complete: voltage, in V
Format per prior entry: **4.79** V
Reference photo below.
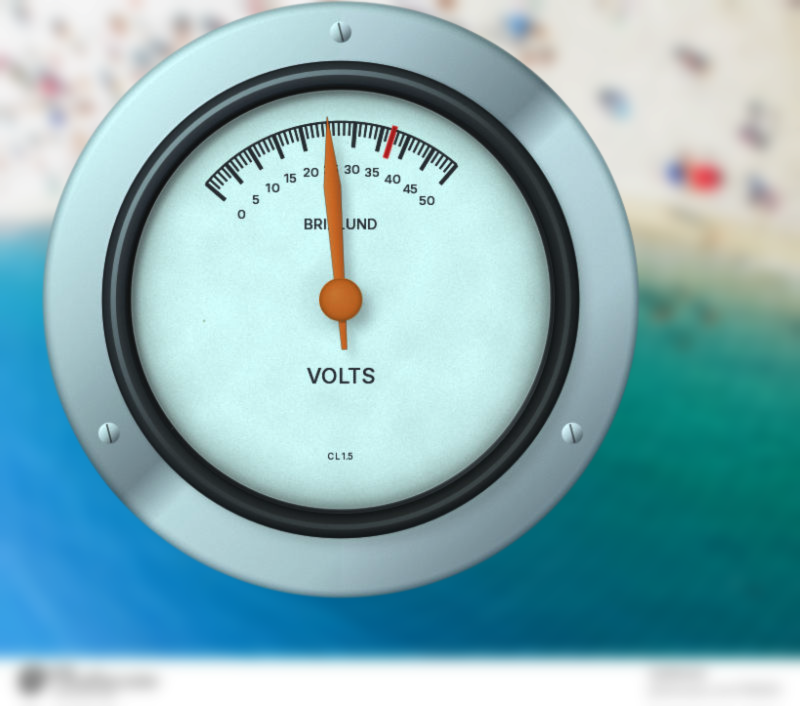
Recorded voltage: **25** V
